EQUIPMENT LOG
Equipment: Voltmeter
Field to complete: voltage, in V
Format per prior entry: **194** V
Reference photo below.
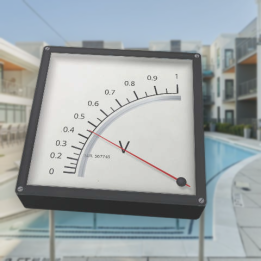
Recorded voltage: **0.45** V
